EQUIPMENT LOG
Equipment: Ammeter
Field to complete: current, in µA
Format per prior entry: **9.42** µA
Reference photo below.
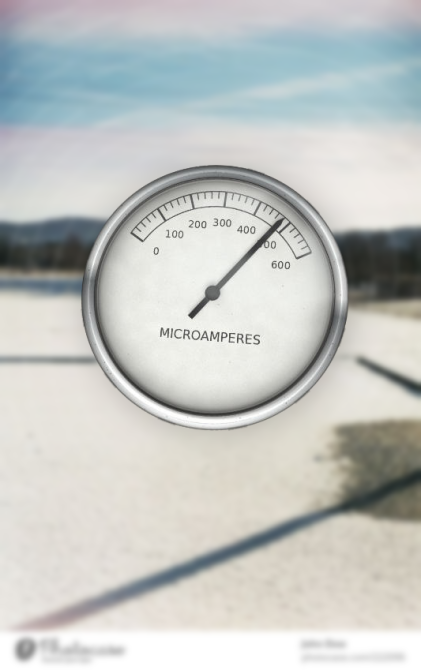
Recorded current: **480** µA
